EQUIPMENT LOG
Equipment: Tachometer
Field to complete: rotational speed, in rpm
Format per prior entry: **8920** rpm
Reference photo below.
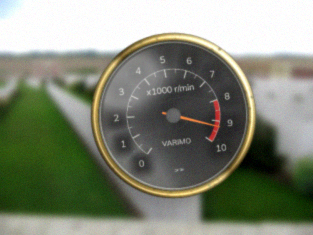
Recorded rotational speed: **9250** rpm
